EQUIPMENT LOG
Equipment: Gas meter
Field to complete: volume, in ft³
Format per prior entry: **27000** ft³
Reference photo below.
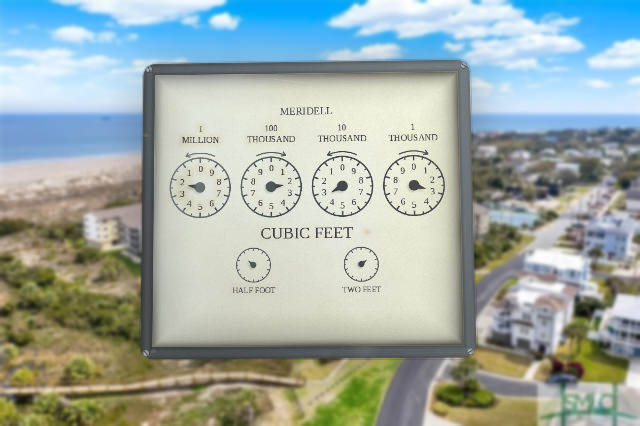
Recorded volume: **223300** ft³
